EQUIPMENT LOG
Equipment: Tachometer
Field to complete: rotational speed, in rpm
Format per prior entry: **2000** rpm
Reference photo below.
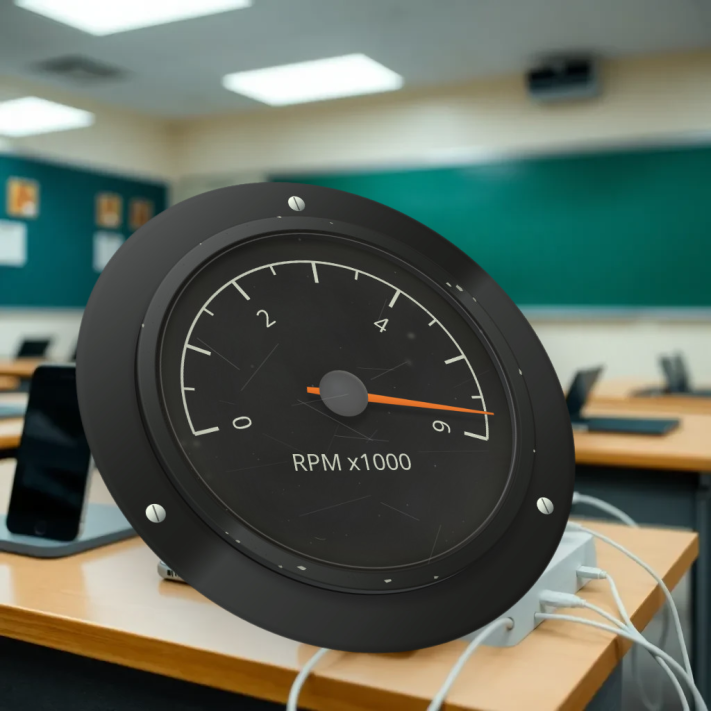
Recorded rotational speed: **5750** rpm
